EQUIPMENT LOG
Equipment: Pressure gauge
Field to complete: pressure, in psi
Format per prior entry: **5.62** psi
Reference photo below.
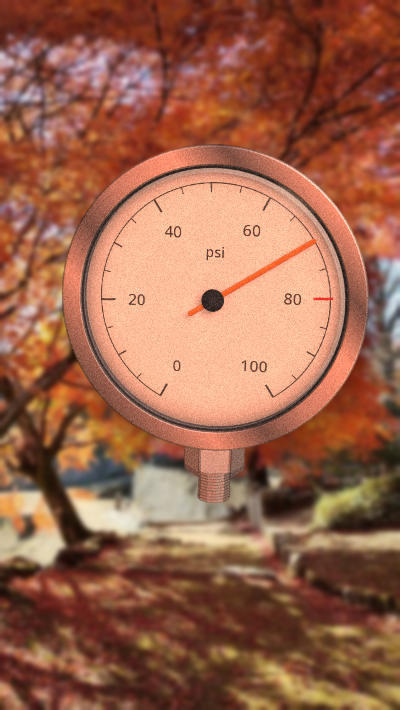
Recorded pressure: **70** psi
